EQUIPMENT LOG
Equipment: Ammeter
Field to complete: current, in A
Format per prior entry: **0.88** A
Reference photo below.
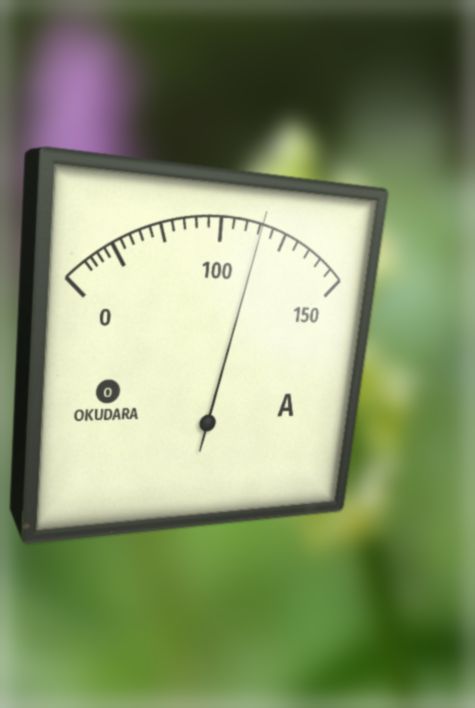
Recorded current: **115** A
